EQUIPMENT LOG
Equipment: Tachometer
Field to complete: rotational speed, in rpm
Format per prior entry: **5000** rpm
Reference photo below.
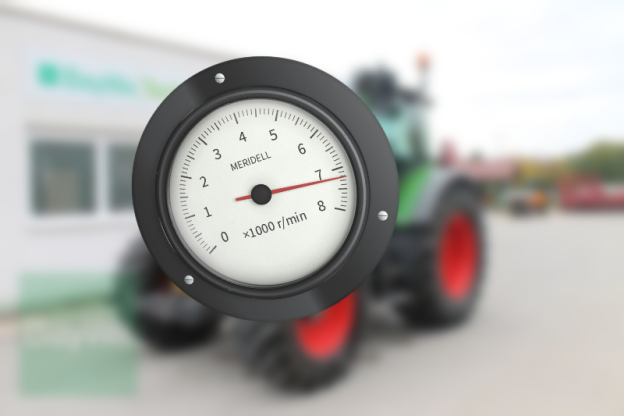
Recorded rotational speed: **7200** rpm
